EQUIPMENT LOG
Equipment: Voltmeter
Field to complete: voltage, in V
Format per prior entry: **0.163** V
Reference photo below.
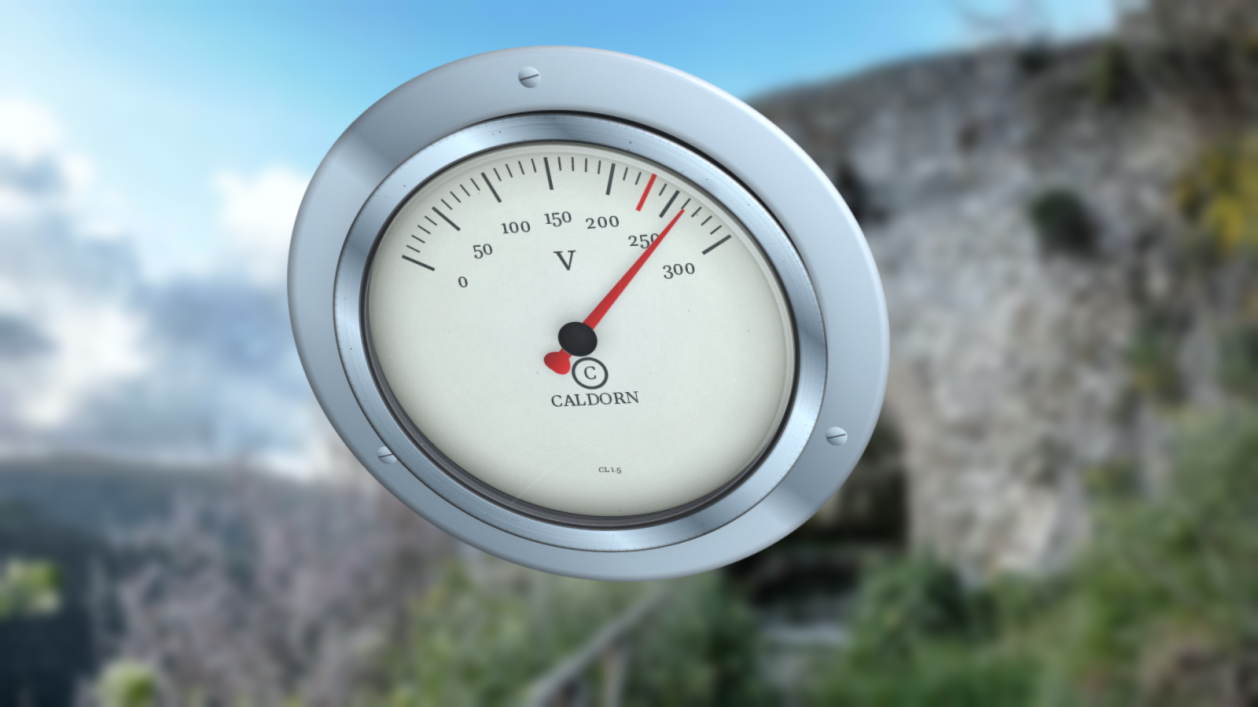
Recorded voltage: **260** V
